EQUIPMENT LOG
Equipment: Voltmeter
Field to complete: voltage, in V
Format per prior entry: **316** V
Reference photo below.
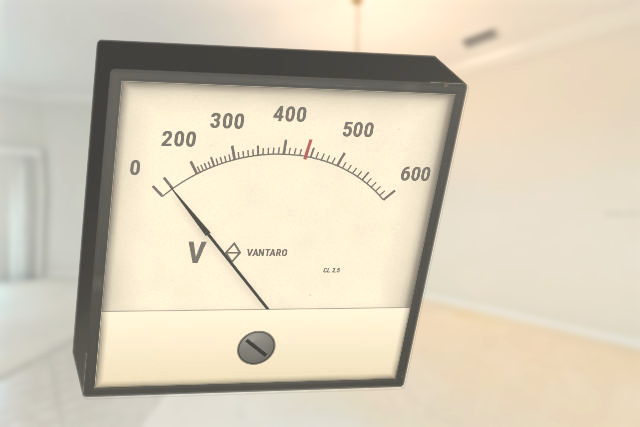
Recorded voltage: **100** V
